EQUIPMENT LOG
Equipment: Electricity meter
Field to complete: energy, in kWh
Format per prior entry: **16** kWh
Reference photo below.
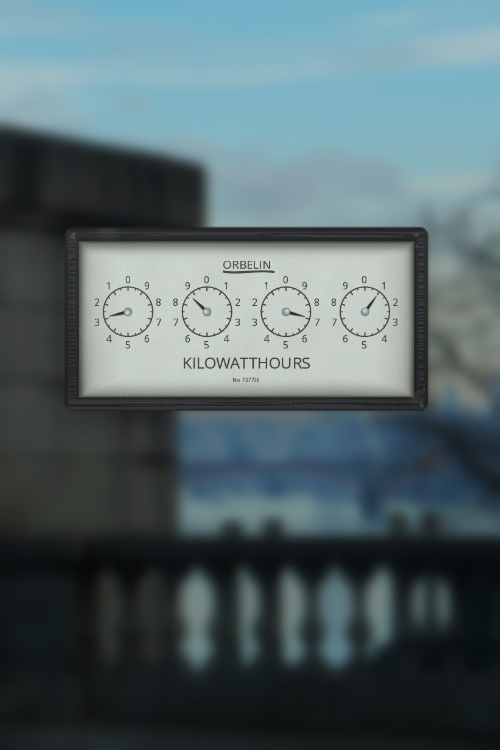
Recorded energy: **2871** kWh
